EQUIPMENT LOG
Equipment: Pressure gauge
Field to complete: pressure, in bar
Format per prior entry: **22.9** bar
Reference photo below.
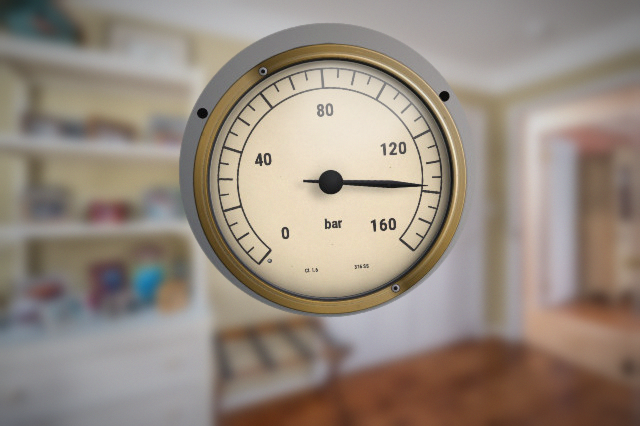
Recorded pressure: **137.5** bar
